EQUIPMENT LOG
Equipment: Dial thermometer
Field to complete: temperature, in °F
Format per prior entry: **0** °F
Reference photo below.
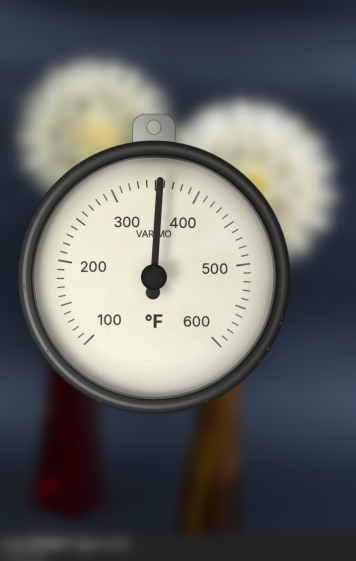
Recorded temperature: **355** °F
